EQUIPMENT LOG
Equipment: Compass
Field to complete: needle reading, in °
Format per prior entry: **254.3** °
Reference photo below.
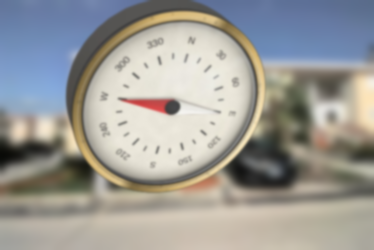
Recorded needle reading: **270** °
